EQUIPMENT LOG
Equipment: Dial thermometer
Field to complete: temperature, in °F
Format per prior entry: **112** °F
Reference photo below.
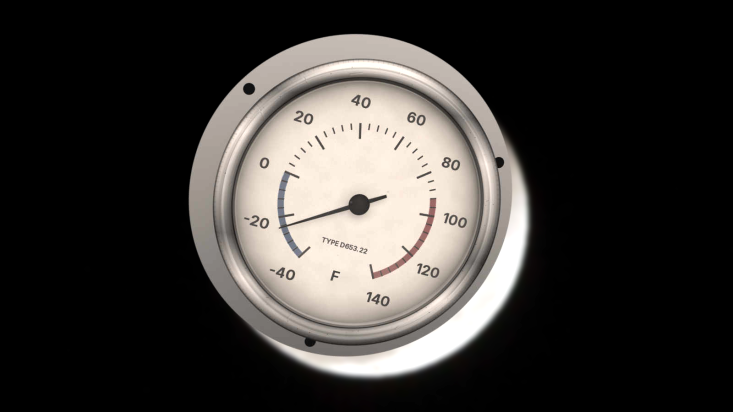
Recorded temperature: **-24** °F
